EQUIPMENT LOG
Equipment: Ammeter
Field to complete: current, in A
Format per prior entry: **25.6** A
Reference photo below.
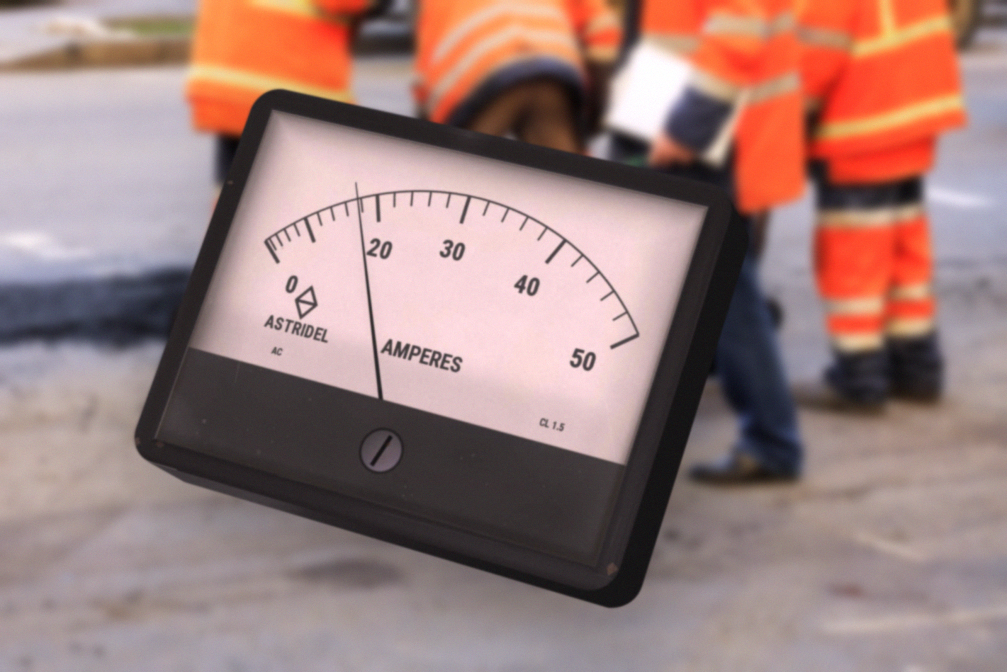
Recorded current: **18** A
